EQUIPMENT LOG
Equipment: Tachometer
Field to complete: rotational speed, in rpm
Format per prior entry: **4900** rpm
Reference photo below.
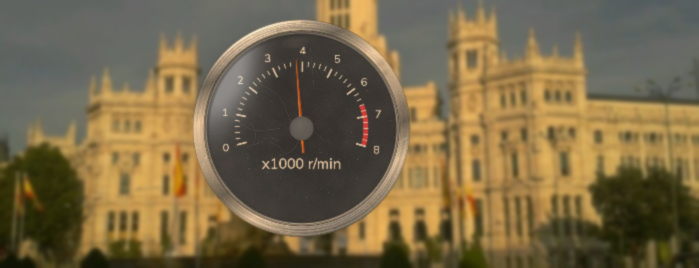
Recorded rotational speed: **3800** rpm
